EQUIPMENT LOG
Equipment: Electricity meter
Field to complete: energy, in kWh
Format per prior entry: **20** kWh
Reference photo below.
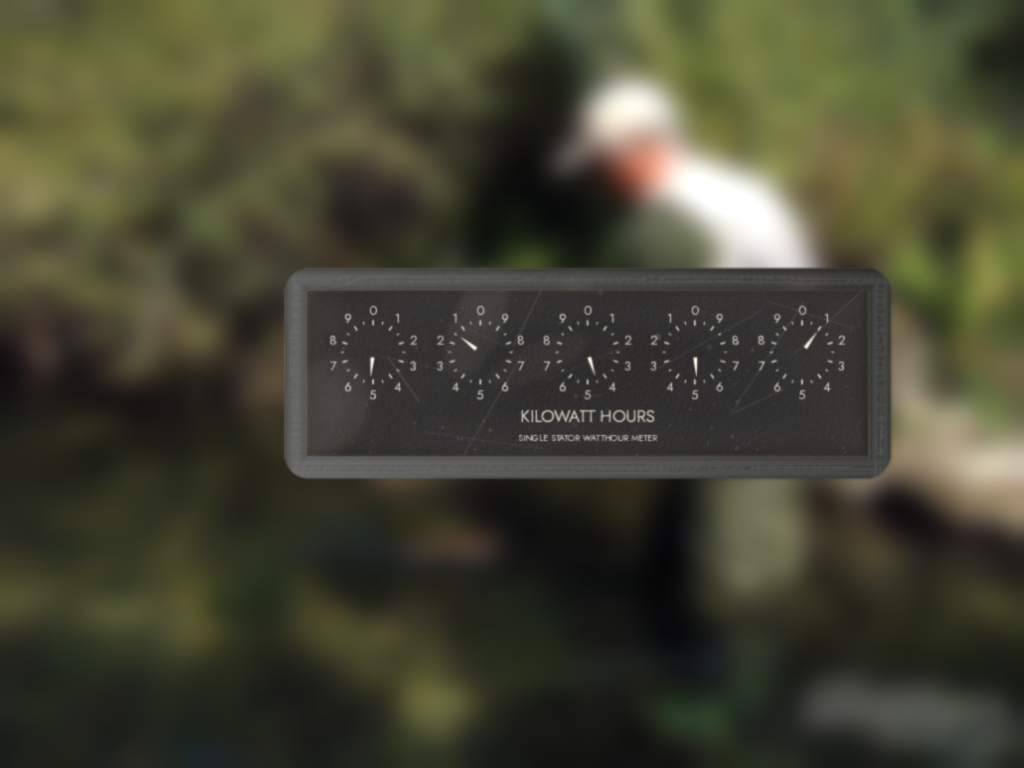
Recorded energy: **51451** kWh
